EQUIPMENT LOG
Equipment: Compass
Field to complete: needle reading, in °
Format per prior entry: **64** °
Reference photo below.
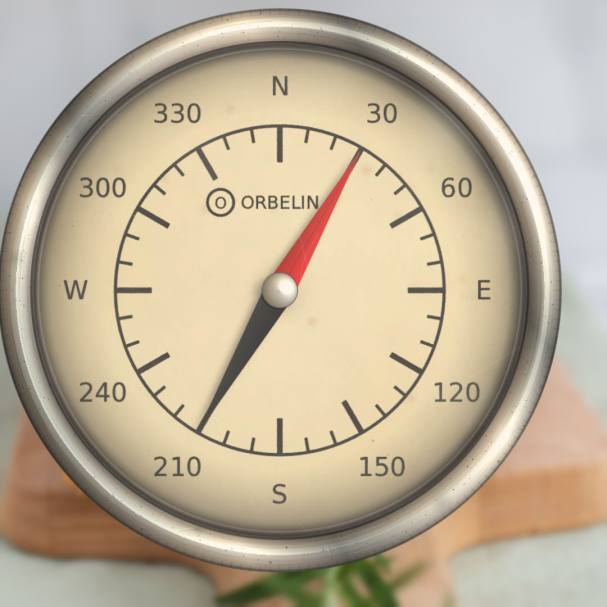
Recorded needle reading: **30** °
